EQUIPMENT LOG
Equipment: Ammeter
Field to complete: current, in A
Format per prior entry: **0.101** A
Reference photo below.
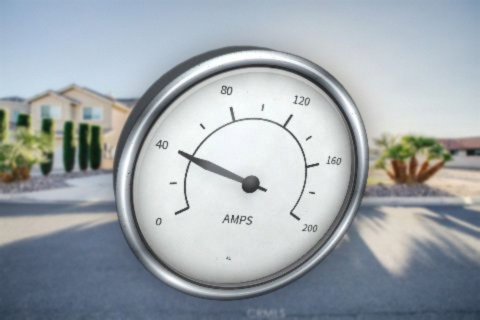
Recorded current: **40** A
